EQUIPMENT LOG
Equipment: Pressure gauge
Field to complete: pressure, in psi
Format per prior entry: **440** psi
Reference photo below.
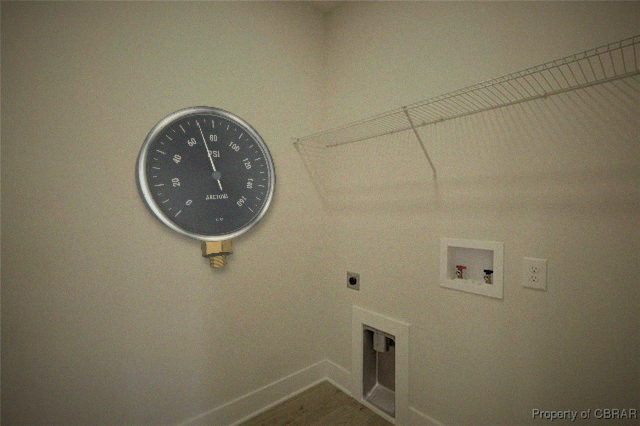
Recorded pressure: **70** psi
